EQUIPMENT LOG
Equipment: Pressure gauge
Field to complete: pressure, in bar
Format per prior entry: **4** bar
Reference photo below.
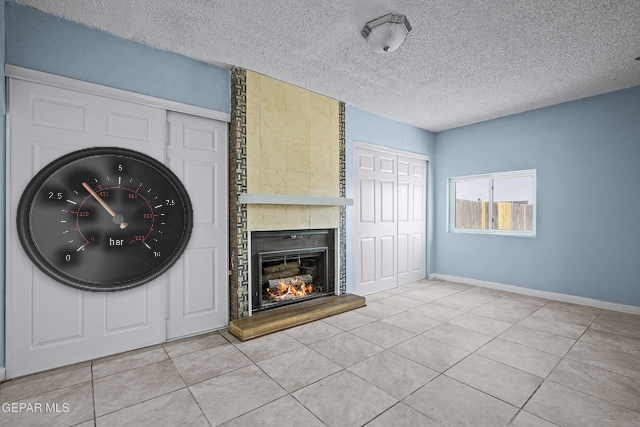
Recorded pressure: **3.5** bar
